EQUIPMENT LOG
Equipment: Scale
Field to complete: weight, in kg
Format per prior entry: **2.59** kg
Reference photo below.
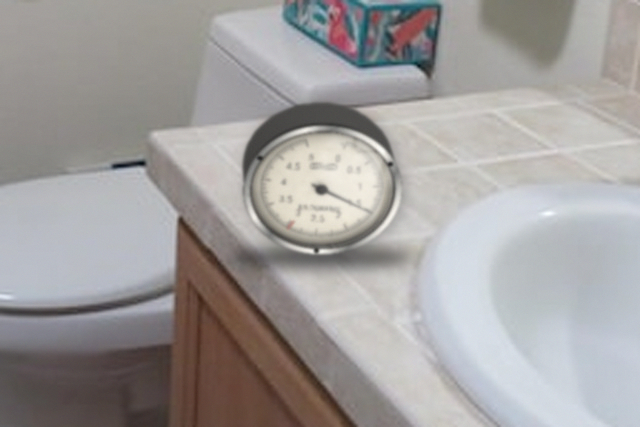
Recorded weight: **1.5** kg
